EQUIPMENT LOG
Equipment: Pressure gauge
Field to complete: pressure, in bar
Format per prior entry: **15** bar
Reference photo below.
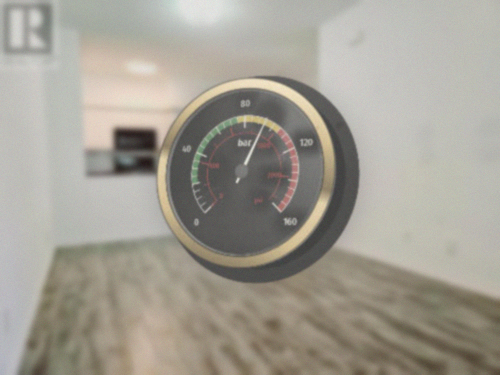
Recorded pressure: **95** bar
